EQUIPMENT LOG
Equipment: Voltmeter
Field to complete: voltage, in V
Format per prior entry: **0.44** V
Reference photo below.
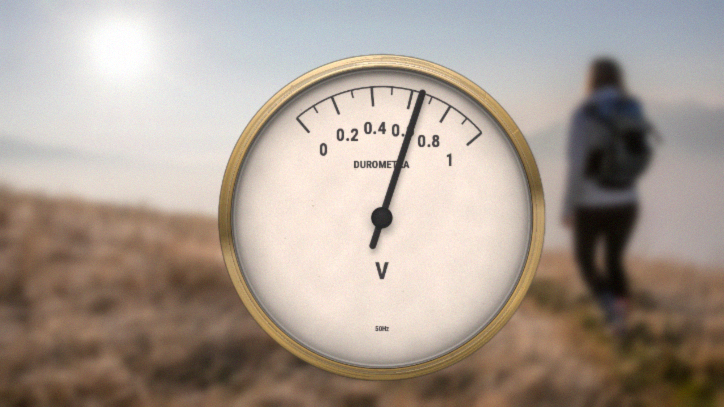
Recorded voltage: **0.65** V
